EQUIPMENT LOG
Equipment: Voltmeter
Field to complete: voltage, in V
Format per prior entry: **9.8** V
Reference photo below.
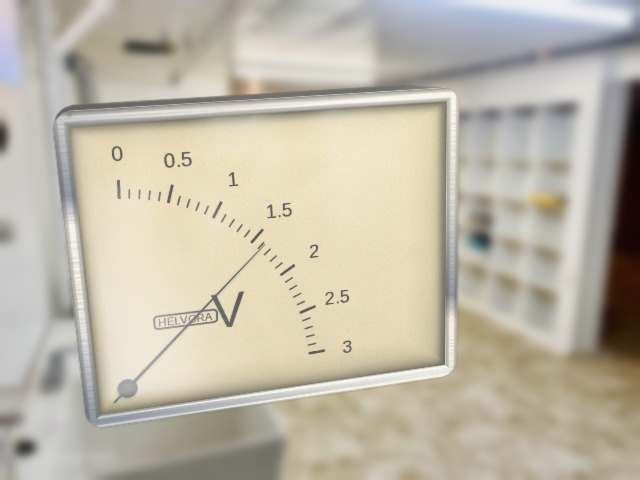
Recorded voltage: **1.6** V
